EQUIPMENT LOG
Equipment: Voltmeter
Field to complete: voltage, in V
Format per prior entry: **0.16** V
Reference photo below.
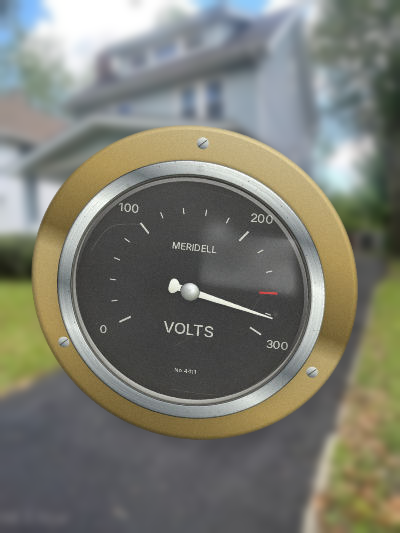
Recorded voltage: **280** V
